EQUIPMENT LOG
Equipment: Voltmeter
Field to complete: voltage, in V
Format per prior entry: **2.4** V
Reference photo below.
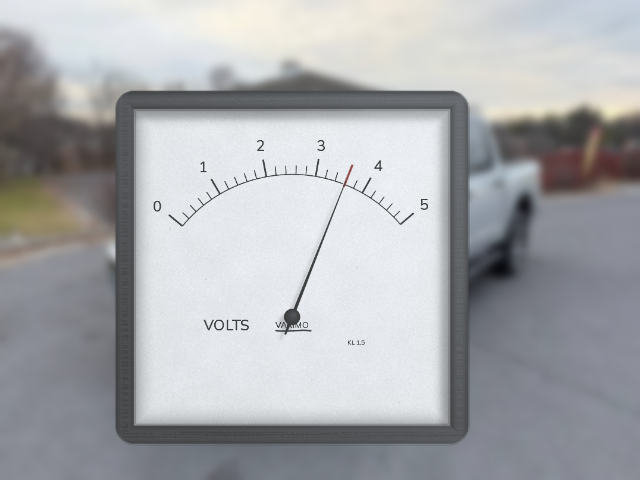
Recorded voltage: **3.6** V
